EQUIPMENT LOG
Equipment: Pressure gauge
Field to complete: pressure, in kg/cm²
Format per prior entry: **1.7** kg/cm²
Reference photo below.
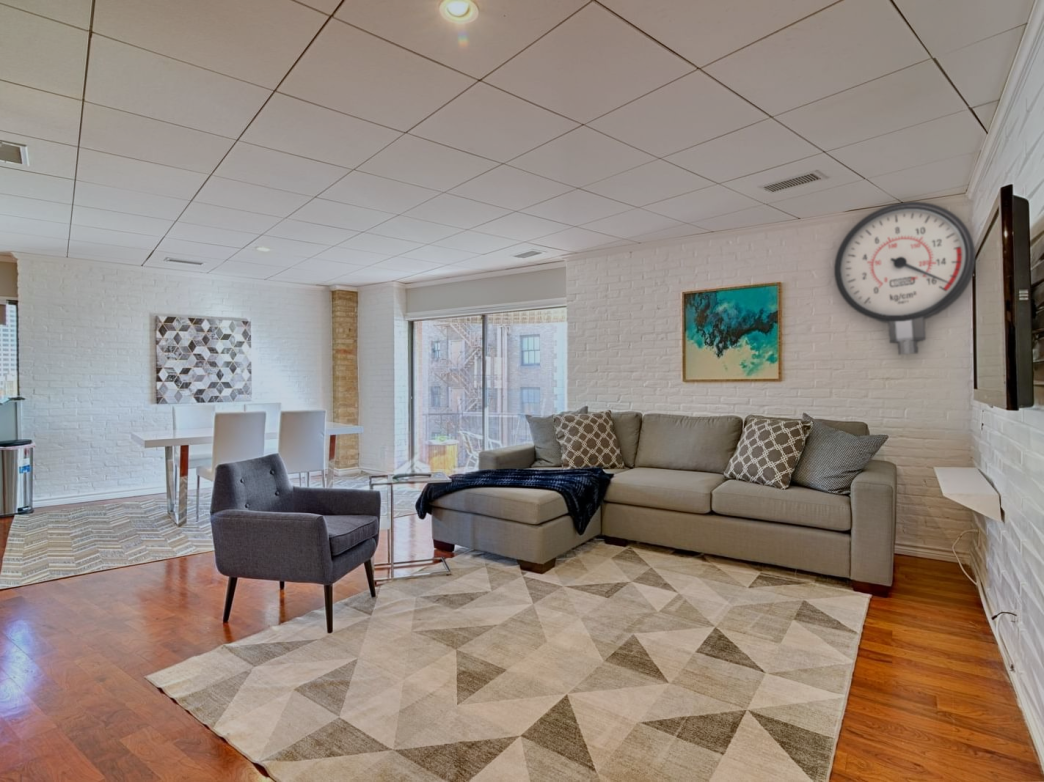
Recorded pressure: **15.5** kg/cm²
